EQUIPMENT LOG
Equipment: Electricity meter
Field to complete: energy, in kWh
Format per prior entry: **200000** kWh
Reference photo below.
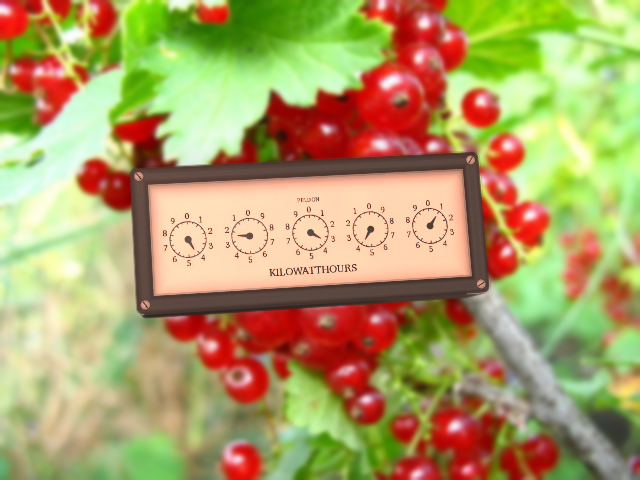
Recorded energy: **42341** kWh
